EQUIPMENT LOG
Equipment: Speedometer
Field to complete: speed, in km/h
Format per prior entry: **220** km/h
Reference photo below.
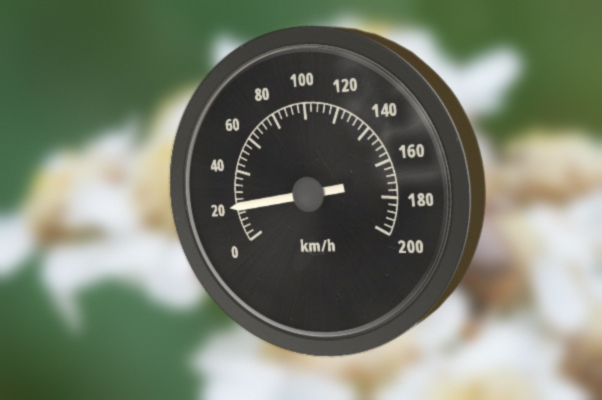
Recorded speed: **20** km/h
